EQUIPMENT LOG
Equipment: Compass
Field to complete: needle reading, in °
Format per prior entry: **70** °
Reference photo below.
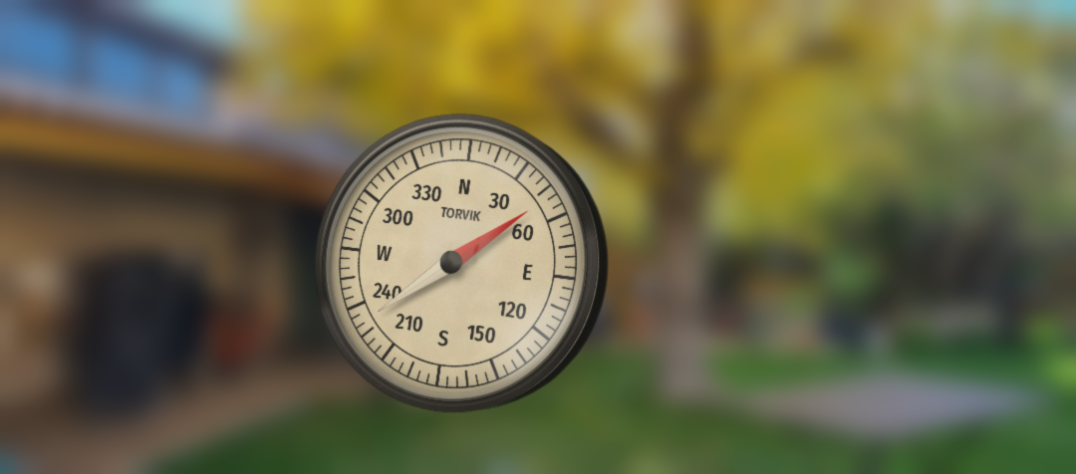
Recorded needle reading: **50** °
